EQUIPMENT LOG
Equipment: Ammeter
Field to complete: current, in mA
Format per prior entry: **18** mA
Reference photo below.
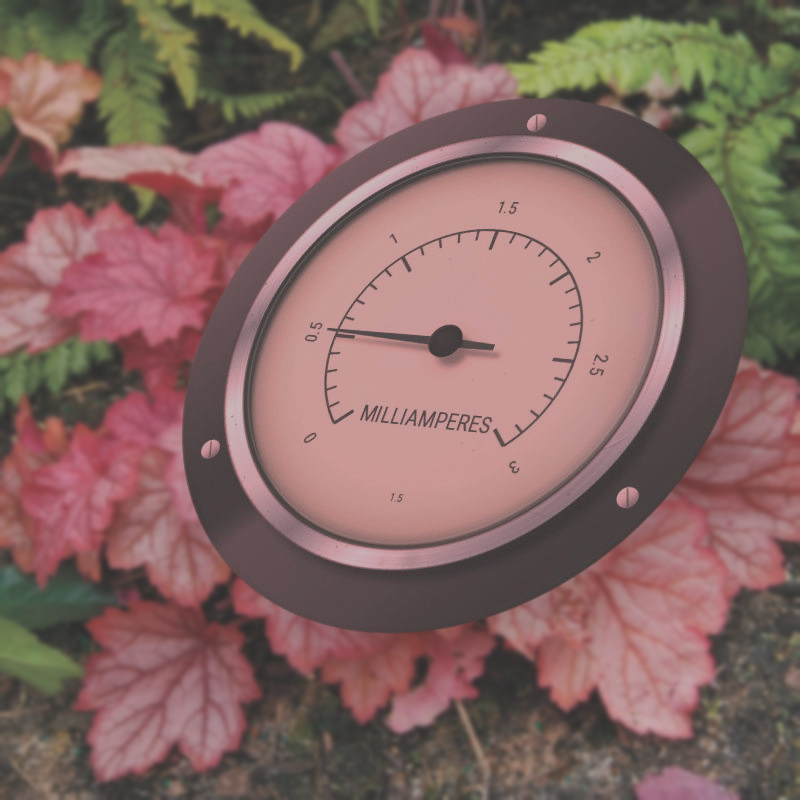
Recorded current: **0.5** mA
